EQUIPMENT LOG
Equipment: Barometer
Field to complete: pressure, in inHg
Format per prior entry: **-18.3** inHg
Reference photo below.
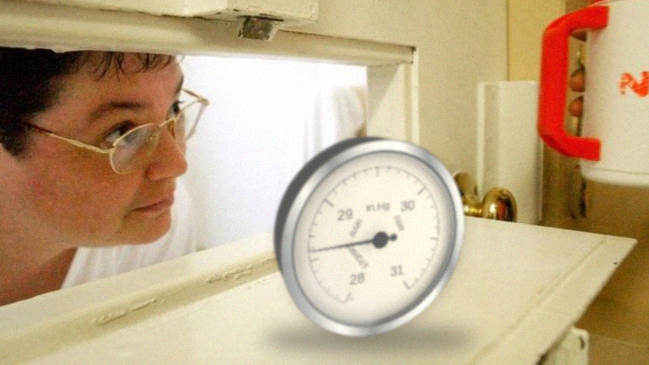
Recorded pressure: **28.6** inHg
